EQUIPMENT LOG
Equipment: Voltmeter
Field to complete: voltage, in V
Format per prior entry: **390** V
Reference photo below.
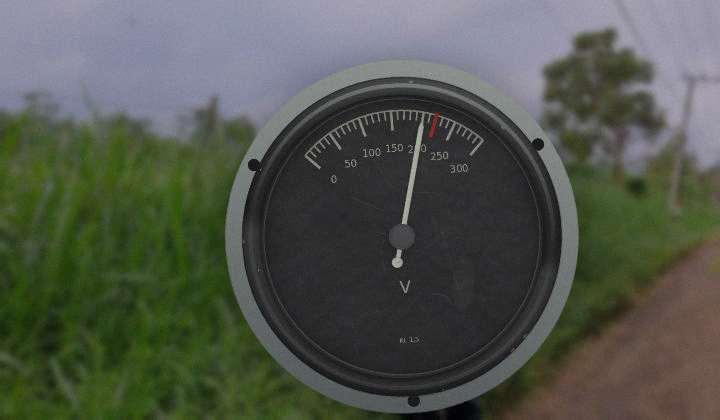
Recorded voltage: **200** V
